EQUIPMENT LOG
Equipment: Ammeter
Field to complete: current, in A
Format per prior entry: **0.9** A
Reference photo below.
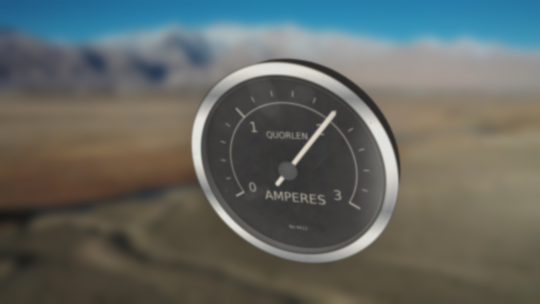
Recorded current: **2** A
